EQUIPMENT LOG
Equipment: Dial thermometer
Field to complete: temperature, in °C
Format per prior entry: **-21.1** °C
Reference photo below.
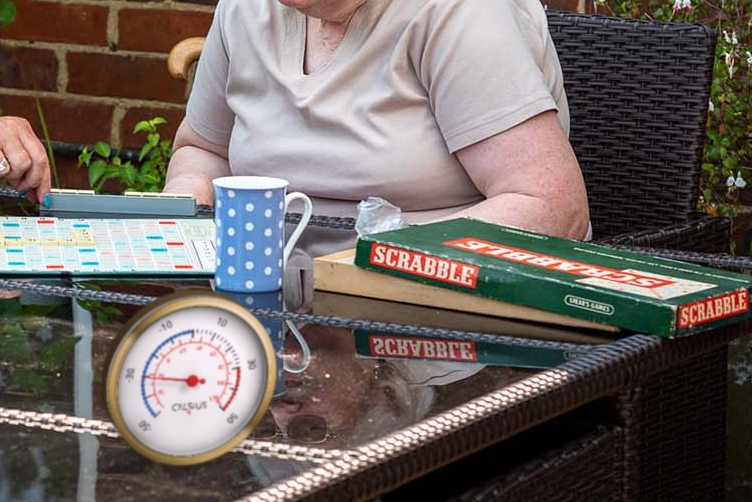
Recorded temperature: **-30** °C
